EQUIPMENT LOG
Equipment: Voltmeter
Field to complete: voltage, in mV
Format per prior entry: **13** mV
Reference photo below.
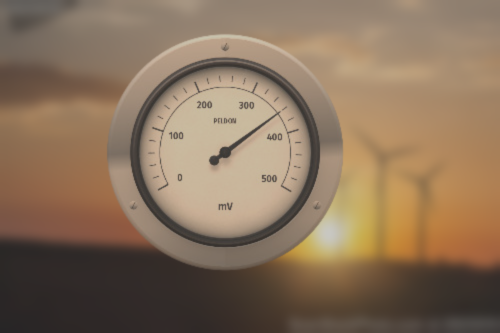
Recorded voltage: **360** mV
